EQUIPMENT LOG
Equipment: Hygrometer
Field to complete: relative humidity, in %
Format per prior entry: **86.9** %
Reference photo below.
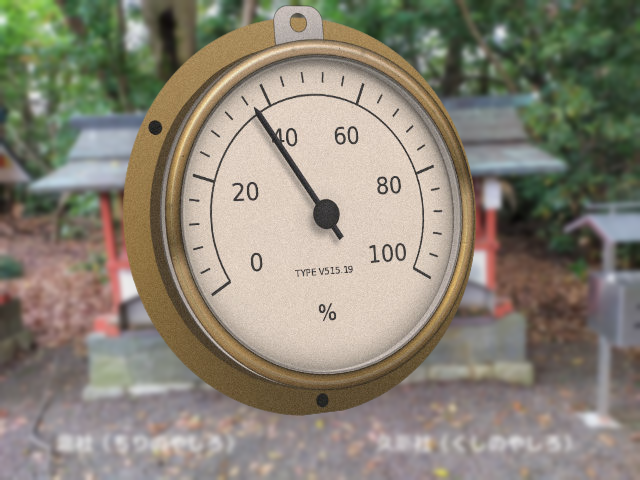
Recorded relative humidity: **36** %
